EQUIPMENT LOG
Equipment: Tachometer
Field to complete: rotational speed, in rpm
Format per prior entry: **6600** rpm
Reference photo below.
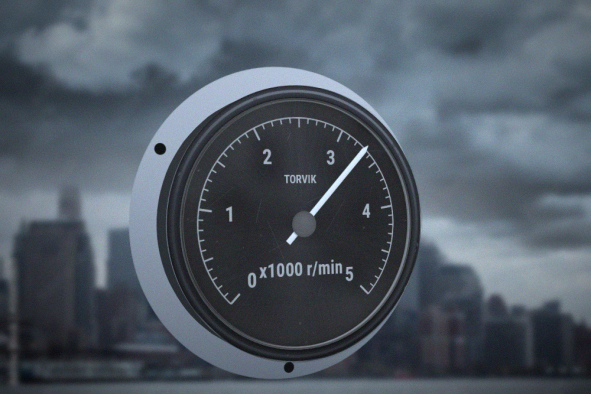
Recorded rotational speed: **3300** rpm
